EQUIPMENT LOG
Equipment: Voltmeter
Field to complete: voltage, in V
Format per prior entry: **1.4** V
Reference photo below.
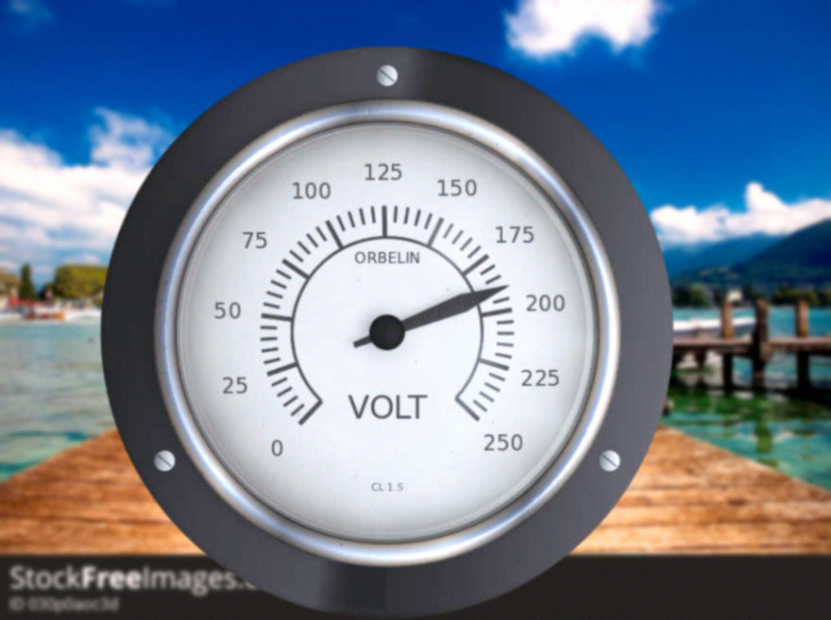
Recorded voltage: **190** V
